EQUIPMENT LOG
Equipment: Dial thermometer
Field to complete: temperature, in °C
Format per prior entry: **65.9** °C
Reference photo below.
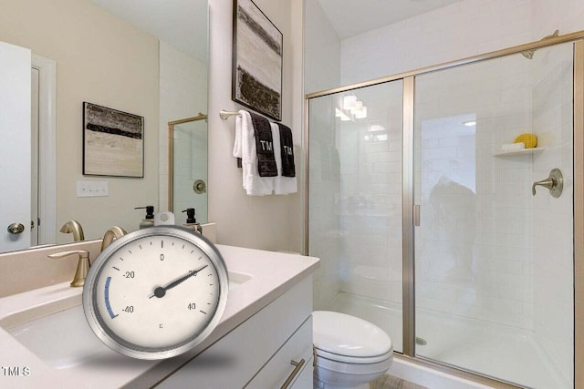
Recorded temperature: **20** °C
